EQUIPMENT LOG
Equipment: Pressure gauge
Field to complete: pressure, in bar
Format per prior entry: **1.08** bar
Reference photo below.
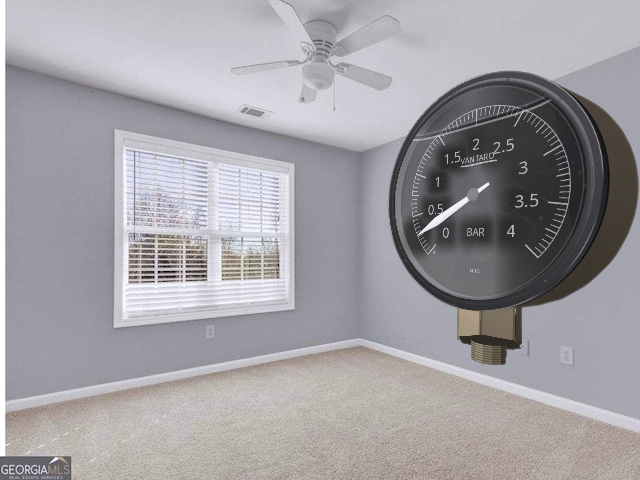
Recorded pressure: **0.25** bar
